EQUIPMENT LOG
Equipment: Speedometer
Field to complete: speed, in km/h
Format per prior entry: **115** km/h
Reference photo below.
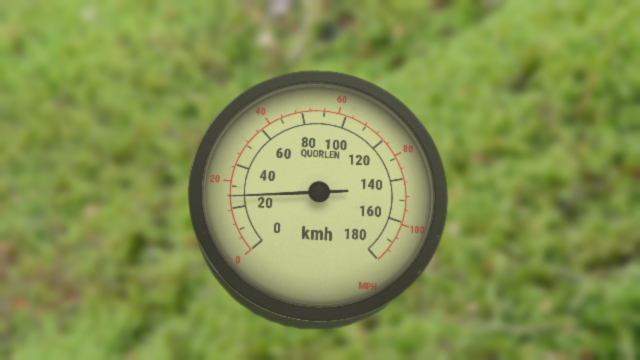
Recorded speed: **25** km/h
